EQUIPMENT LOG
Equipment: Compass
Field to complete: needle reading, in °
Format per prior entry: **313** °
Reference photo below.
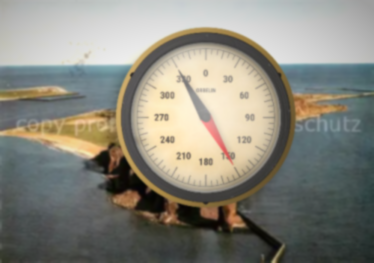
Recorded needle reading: **150** °
